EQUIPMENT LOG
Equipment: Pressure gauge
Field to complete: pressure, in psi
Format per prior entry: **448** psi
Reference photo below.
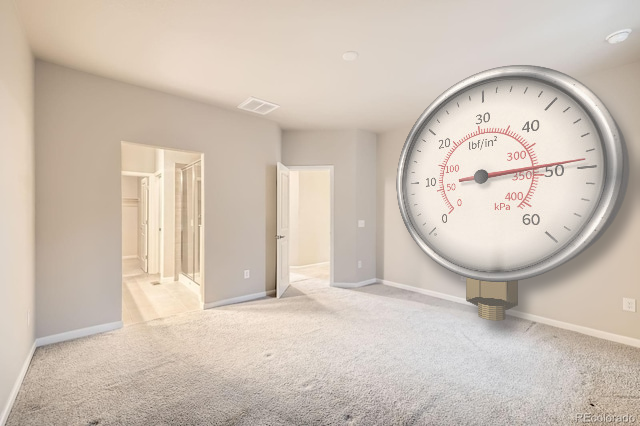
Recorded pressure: **49** psi
